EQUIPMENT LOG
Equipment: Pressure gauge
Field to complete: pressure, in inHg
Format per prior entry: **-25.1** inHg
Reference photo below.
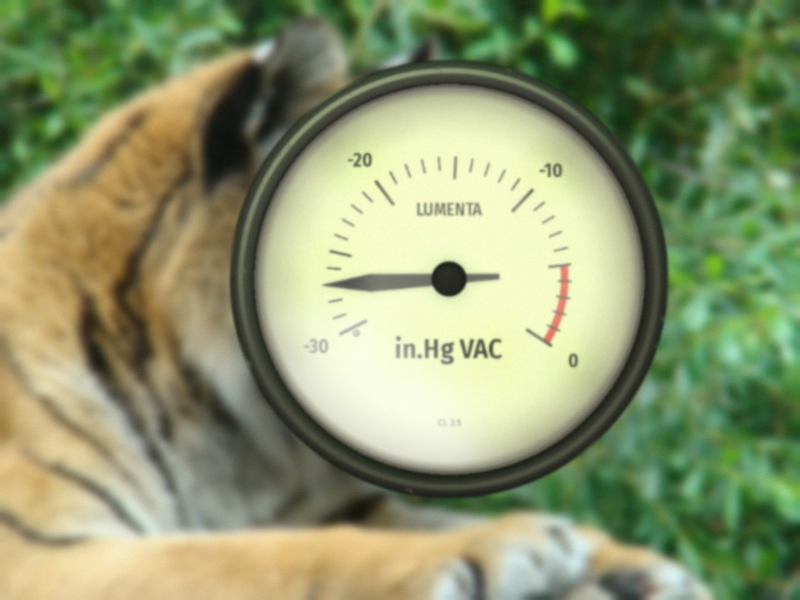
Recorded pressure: **-27** inHg
